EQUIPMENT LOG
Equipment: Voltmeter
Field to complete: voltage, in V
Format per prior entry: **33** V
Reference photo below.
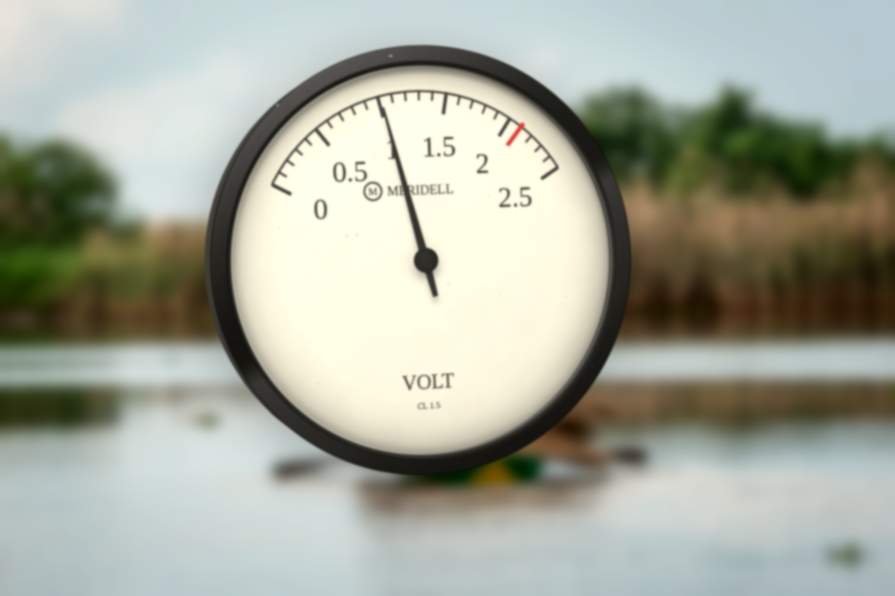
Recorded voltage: **1** V
